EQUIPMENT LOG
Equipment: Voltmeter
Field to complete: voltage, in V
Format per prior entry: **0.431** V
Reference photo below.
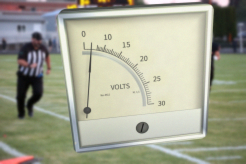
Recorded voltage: **5** V
